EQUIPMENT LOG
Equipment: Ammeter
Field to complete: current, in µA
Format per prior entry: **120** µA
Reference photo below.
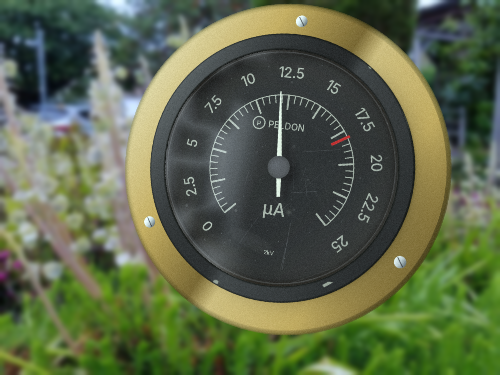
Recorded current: **12** µA
